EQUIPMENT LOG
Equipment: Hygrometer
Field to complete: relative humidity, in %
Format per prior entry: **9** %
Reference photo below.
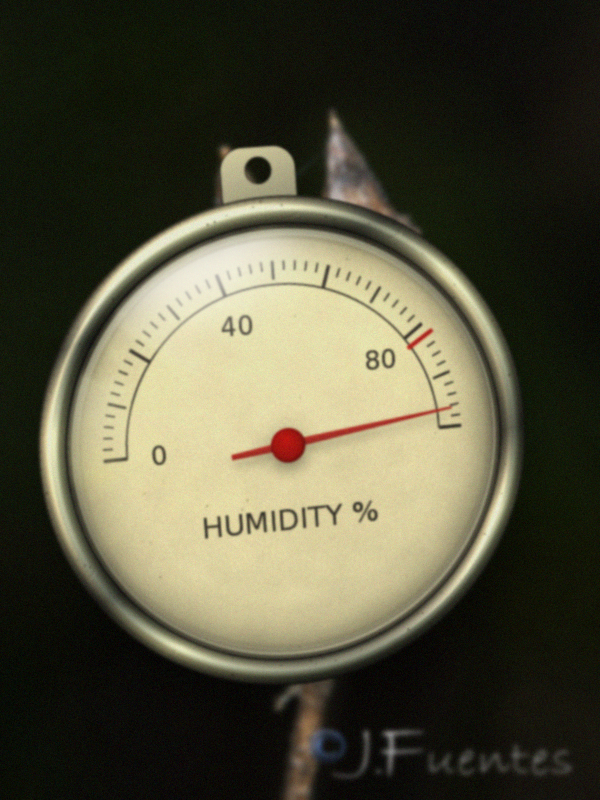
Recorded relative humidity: **96** %
